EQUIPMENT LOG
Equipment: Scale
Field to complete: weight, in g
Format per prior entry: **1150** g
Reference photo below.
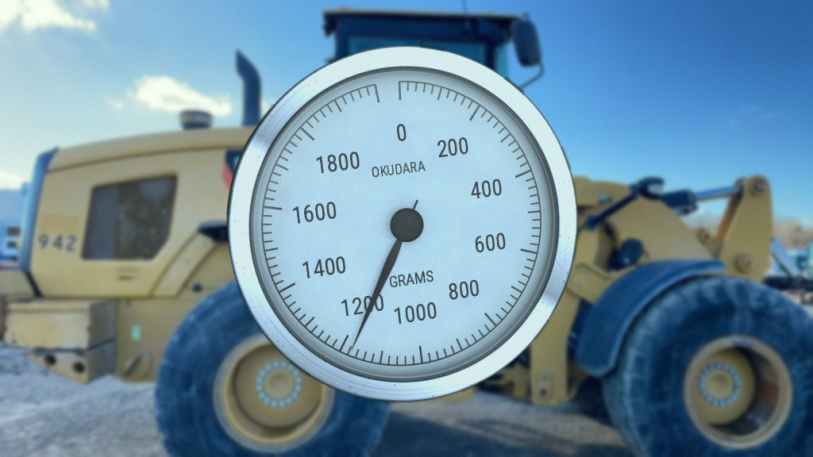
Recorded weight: **1180** g
